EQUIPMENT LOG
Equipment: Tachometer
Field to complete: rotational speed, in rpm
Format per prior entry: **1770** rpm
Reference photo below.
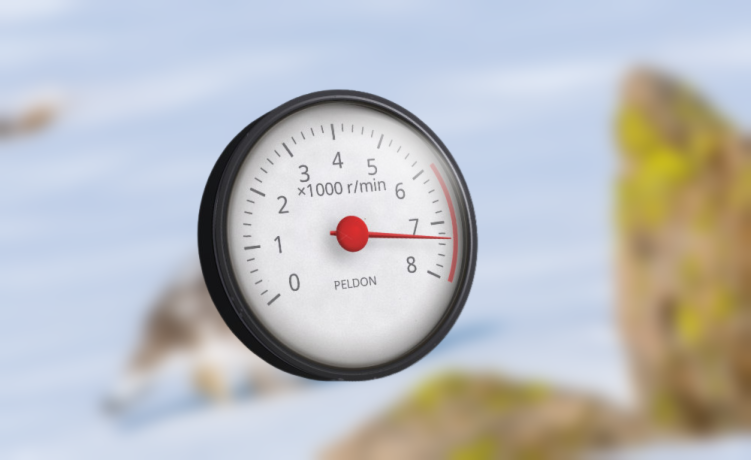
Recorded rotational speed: **7300** rpm
